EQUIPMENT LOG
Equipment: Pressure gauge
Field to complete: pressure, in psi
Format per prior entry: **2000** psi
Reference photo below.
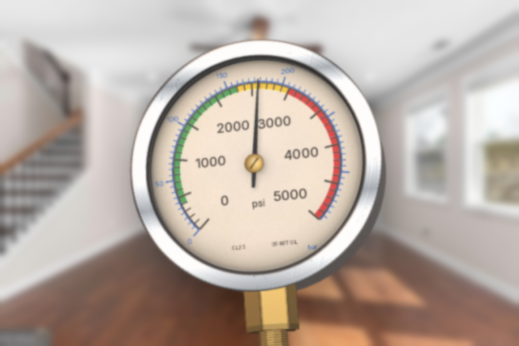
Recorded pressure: **2600** psi
